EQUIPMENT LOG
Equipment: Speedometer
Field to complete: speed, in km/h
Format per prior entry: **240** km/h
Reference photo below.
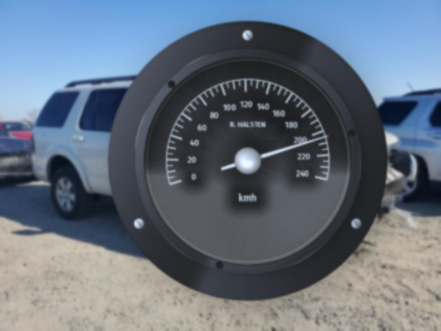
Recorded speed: **205** km/h
